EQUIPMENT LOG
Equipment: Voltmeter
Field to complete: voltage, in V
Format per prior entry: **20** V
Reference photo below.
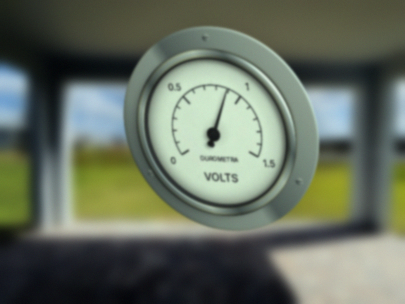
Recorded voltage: **0.9** V
